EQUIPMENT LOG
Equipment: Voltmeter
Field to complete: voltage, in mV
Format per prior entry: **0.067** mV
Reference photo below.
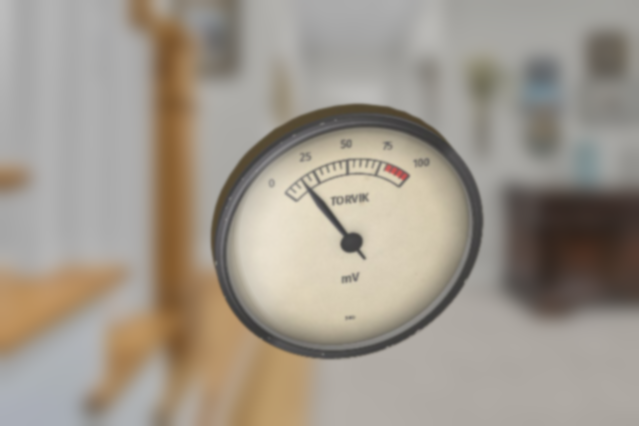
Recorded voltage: **15** mV
